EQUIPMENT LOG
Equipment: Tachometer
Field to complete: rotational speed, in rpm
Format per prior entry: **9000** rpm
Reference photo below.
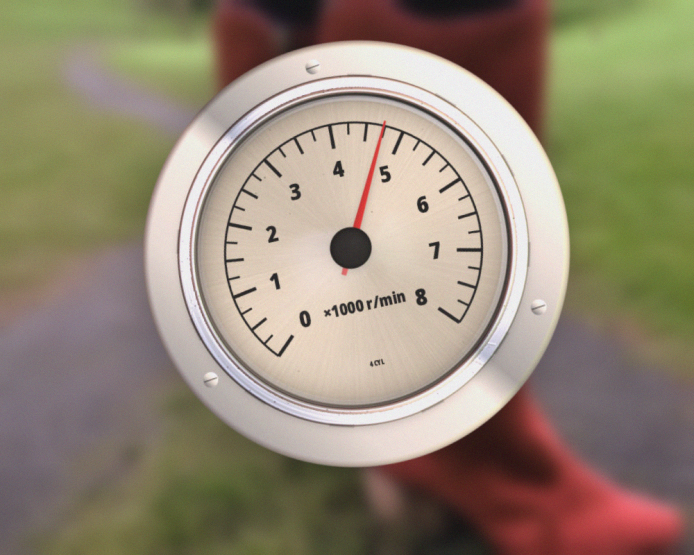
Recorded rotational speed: **4750** rpm
